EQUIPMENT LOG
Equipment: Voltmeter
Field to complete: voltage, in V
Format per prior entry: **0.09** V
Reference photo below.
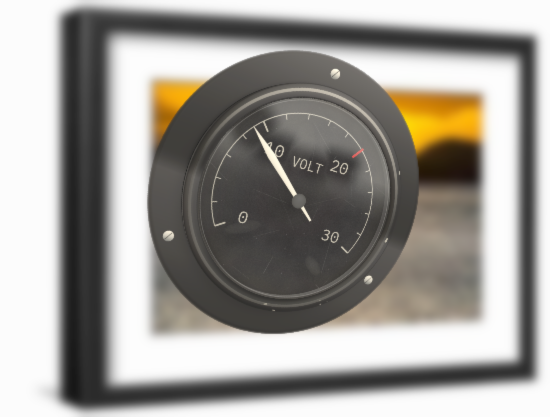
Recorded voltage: **9** V
